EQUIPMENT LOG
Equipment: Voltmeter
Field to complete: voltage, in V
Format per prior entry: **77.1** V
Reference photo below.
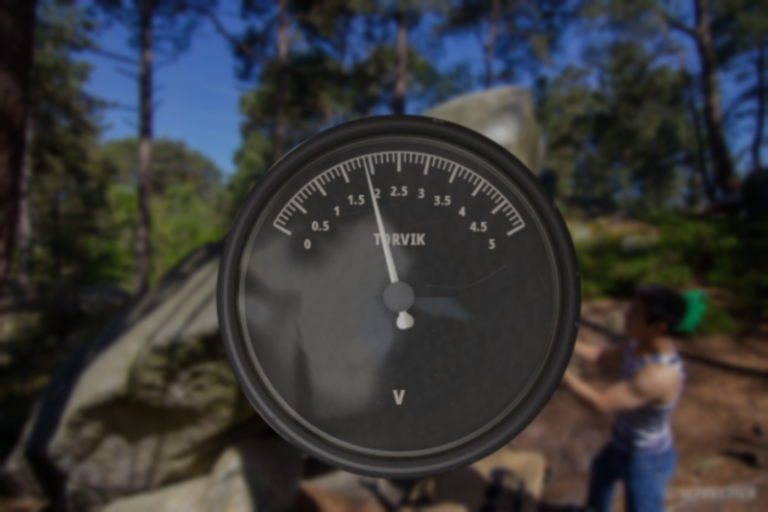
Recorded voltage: **1.9** V
